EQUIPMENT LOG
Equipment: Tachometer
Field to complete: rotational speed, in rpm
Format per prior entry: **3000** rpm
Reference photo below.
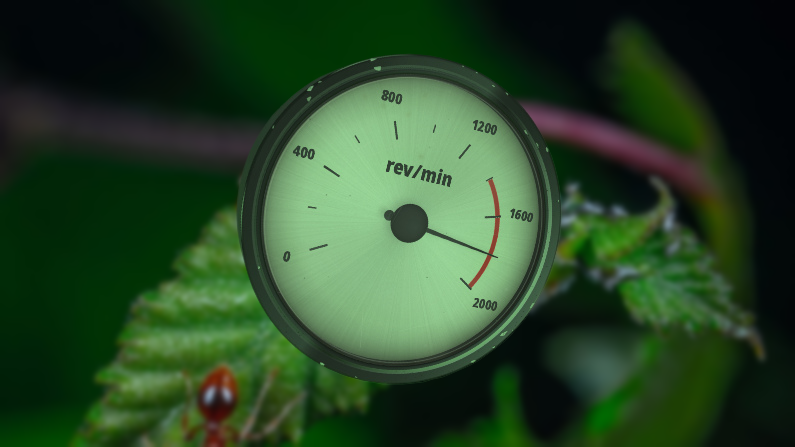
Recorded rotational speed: **1800** rpm
